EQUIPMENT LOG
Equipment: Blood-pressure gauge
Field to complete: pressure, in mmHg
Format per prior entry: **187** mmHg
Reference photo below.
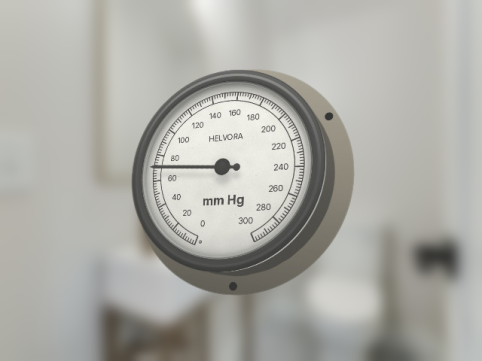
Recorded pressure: **70** mmHg
